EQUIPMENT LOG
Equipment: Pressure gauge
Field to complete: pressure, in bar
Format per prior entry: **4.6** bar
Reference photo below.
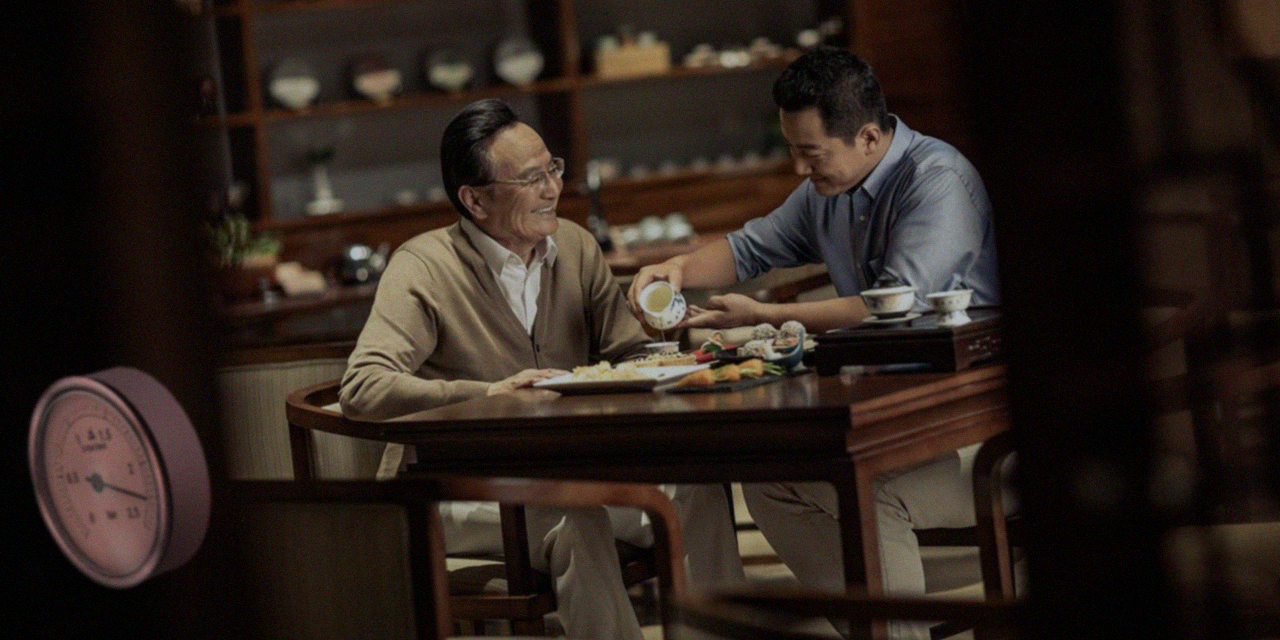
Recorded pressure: **2.25** bar
